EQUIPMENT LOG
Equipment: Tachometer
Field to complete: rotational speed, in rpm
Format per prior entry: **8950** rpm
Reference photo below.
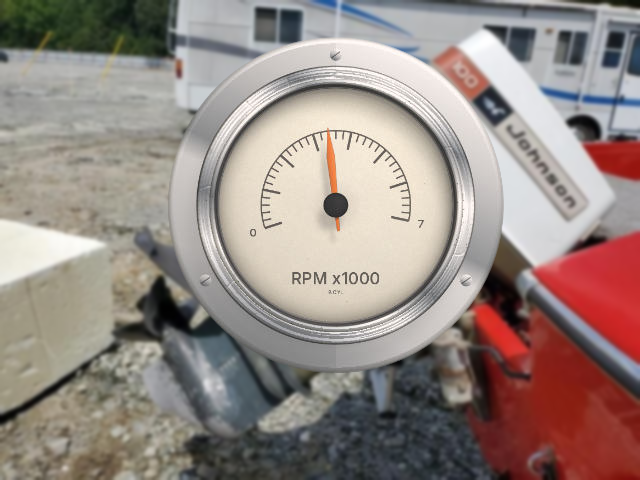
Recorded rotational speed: **3400** rpm
